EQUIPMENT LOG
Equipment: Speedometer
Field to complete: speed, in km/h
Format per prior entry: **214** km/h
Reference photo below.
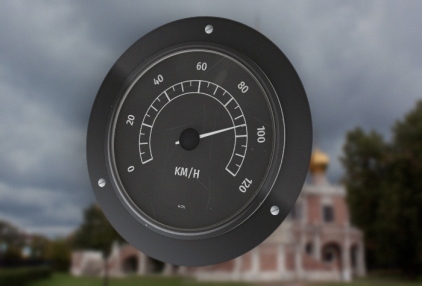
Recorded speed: **95** km/h
